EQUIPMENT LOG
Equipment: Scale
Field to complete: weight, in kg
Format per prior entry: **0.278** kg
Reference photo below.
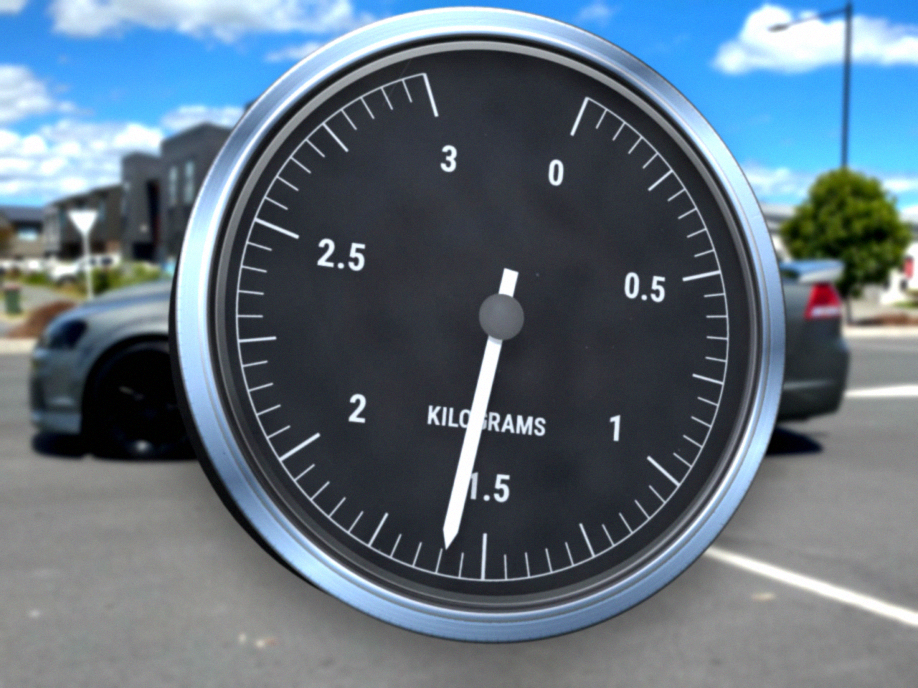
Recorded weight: **1.6** kg
